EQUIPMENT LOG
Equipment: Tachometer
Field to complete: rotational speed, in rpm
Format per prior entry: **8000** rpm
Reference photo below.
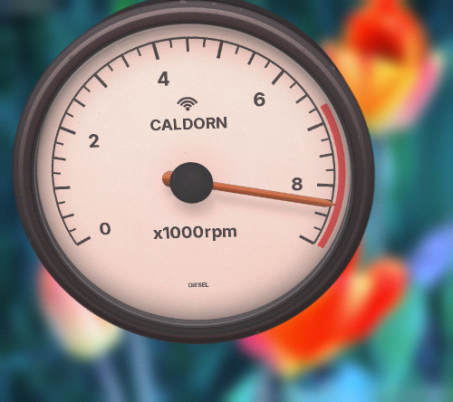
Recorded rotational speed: **8250** rpm
